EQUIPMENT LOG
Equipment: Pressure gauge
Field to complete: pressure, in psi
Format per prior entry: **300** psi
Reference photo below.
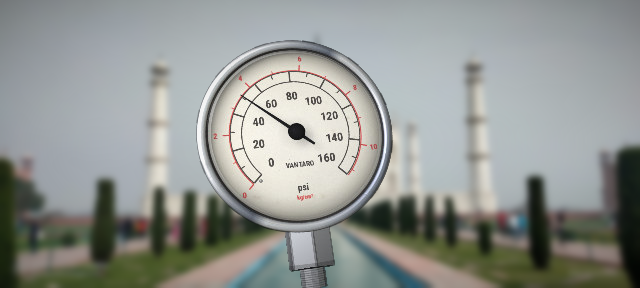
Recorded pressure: **50** psi
